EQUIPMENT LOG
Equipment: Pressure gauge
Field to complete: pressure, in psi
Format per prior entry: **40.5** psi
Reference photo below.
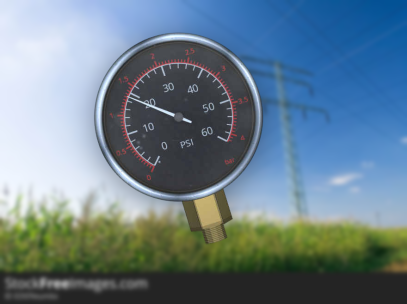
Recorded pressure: **19** psi
